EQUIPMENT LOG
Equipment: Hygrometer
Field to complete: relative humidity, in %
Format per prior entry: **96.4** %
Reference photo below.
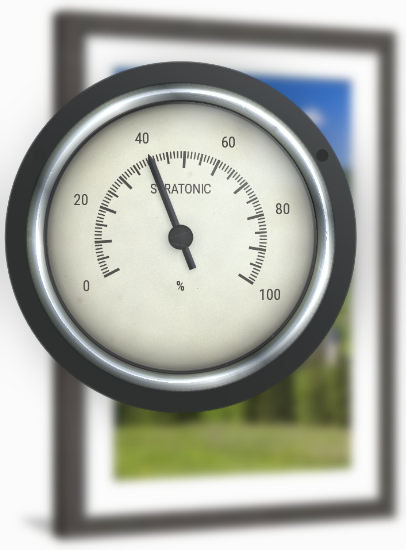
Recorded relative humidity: **40** %
